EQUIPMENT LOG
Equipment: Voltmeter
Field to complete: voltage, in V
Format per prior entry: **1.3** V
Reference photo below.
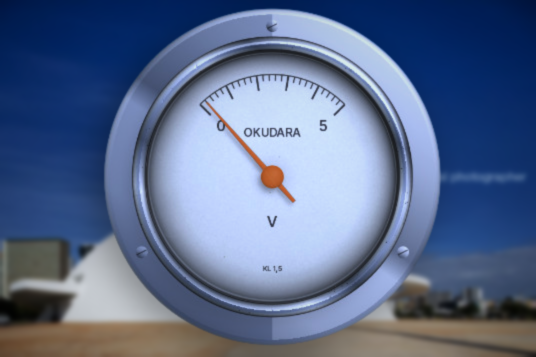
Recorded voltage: **0.2** V
